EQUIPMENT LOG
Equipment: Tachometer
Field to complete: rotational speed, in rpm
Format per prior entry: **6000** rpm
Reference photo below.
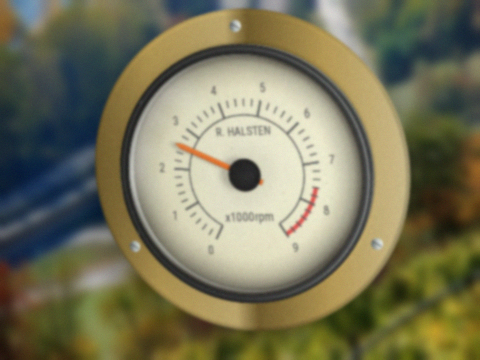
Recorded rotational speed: **2600** rpm
